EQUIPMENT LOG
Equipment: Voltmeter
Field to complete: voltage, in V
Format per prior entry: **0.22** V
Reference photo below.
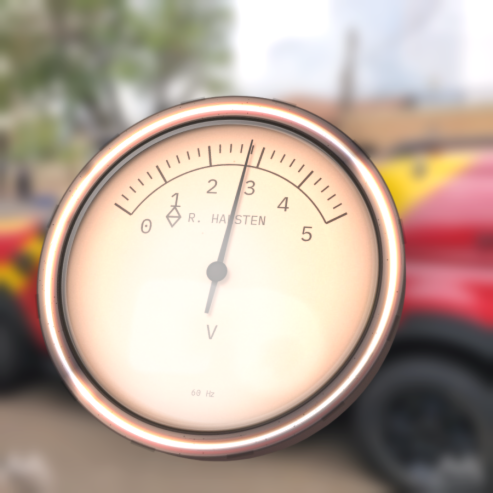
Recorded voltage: **2.8** V
